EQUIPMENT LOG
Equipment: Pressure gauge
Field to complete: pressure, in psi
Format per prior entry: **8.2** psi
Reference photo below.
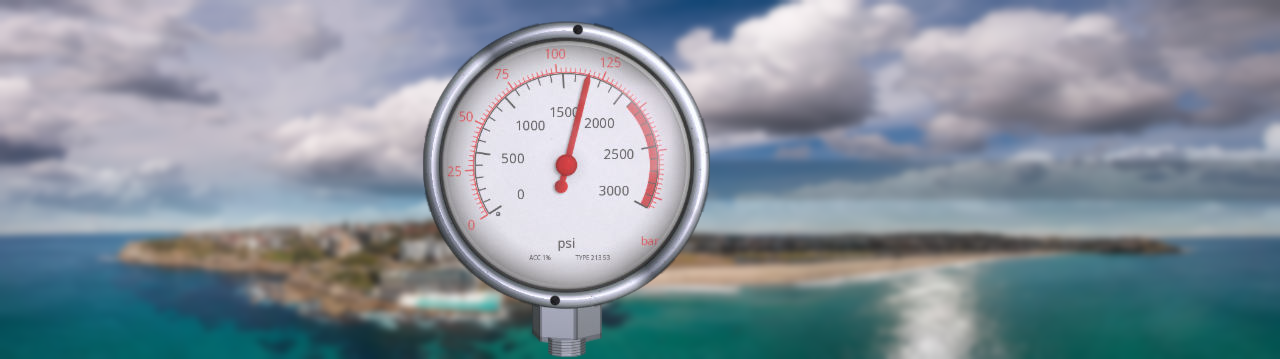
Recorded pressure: **1700** psi
